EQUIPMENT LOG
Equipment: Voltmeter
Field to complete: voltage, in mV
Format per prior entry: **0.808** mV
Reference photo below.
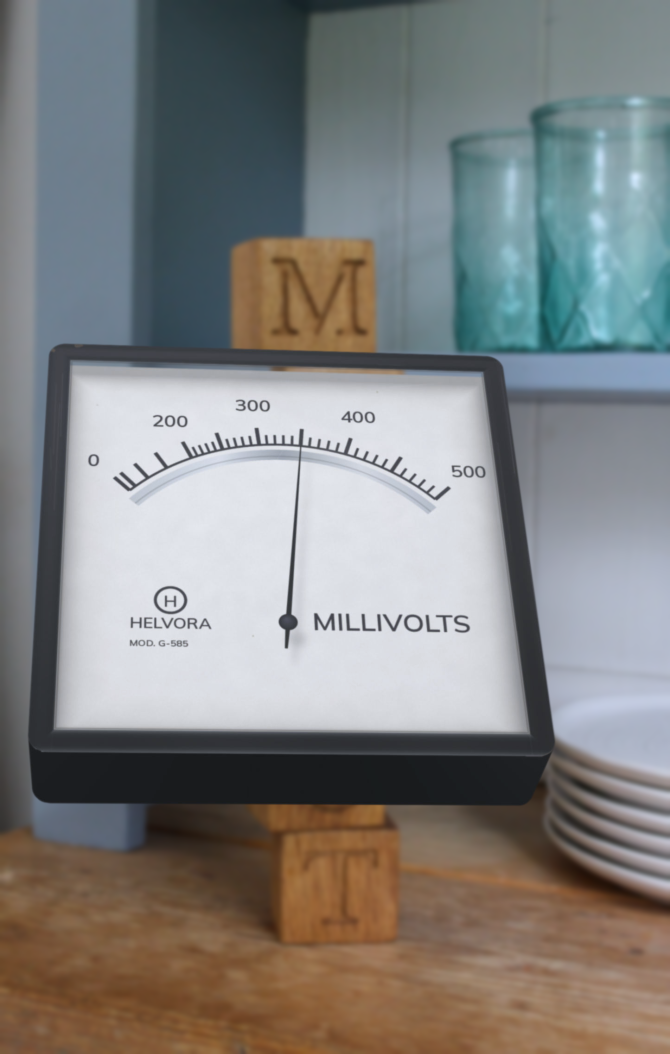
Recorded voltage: **350** mV
